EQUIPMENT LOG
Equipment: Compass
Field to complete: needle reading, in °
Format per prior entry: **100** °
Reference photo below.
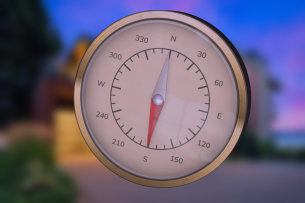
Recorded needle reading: **180** °
